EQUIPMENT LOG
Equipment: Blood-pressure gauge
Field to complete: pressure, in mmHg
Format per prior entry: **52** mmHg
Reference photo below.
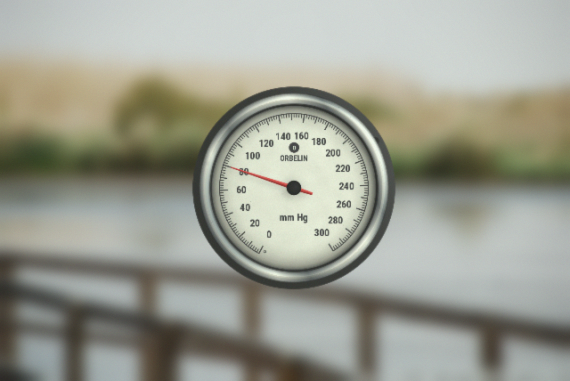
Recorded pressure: **80** mmHg
